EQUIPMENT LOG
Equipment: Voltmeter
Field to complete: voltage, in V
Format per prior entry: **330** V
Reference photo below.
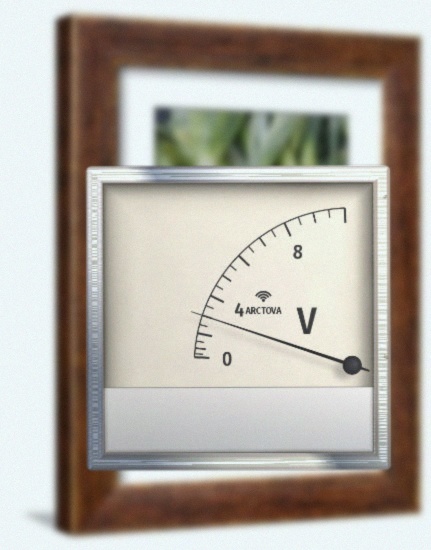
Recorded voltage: **3** V
